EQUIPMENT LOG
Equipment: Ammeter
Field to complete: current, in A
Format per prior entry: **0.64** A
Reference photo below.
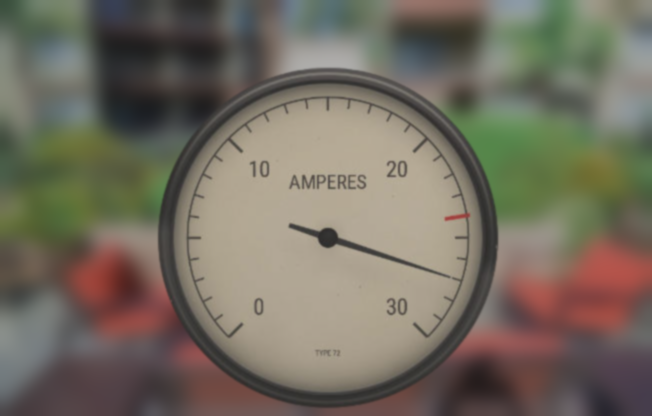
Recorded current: **27** A
